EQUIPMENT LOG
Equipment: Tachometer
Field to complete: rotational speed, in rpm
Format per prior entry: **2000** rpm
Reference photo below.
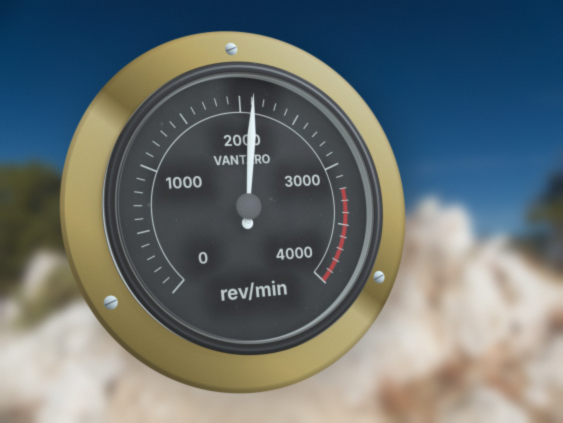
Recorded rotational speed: **2100** rpm
